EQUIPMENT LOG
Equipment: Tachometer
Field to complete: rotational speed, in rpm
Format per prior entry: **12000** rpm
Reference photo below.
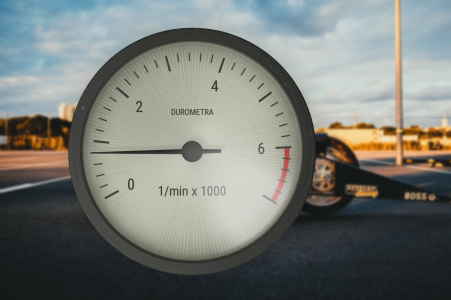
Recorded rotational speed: **800** rpm
